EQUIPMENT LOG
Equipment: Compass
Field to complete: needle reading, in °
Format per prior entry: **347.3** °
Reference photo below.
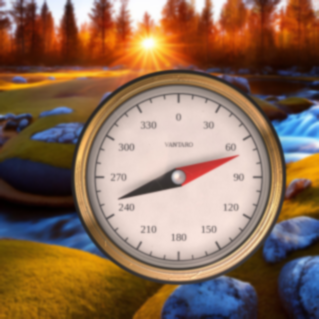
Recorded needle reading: **70** °
